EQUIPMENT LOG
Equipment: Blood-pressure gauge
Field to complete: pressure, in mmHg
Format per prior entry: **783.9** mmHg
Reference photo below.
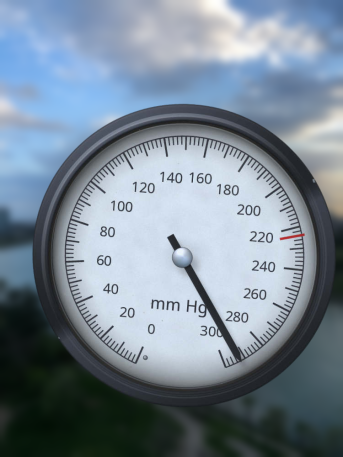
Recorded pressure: **292** mmHg
